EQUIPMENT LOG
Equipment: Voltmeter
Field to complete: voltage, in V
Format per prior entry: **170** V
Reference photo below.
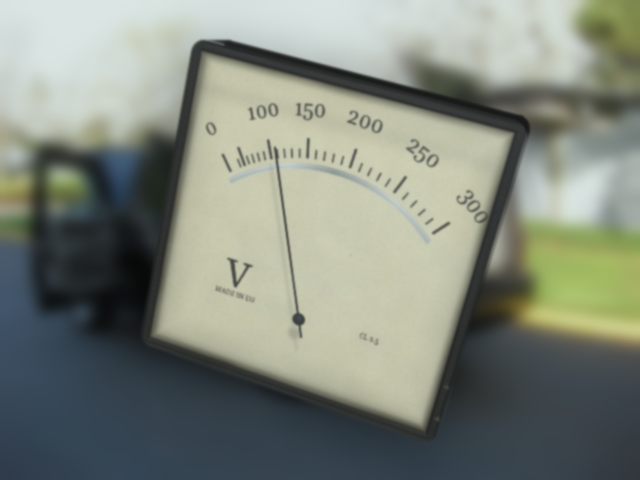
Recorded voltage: **110** V
